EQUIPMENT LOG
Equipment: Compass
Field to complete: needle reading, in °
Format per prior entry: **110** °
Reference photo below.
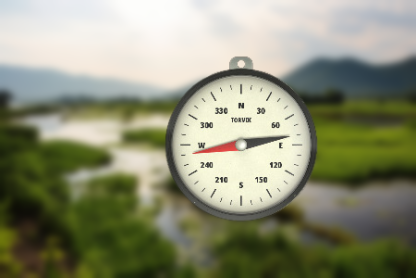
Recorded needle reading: **260** °
